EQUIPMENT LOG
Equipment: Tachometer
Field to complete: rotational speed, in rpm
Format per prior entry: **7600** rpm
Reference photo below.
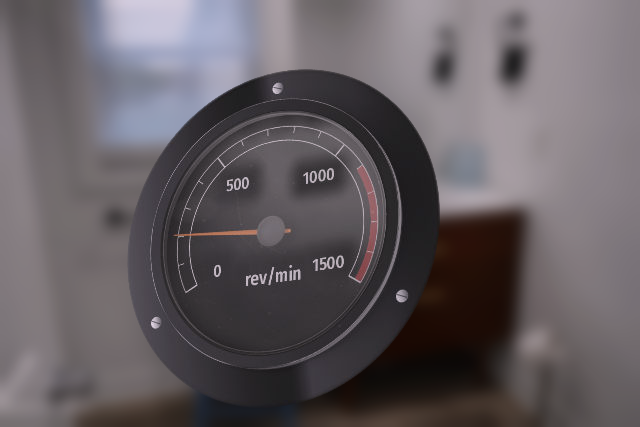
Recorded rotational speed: **200** rpm
